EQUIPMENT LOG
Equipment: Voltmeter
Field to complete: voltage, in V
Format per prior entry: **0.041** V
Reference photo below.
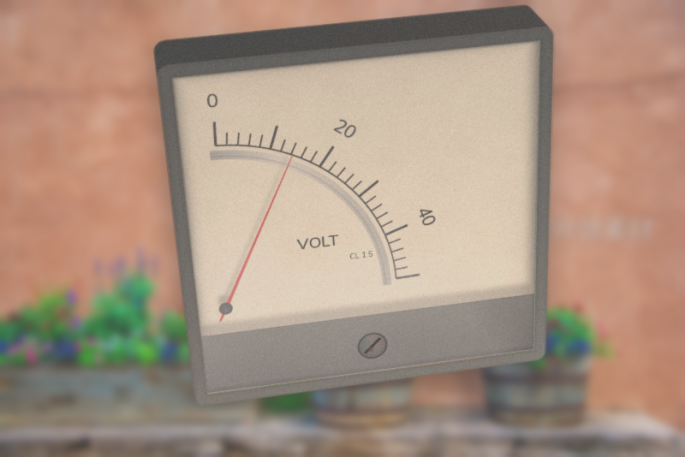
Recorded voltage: **14** V
